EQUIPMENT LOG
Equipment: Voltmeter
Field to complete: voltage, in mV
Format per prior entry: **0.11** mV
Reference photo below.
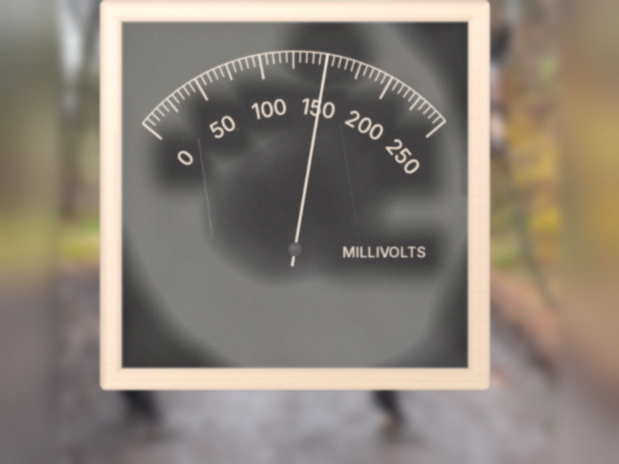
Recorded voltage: **150** mV
